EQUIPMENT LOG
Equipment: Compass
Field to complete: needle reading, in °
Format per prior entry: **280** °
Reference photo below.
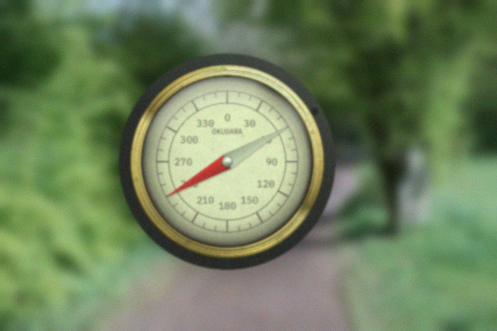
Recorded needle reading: **240** °
